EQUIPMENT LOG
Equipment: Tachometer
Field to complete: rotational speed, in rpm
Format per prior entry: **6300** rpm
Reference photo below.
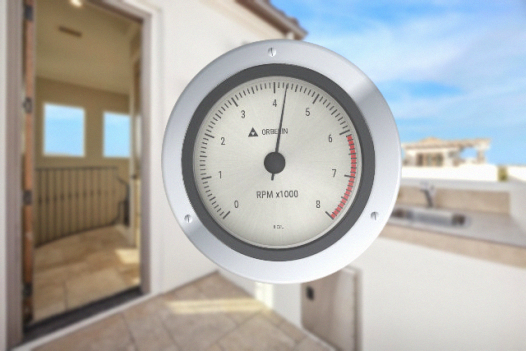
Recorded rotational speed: **4300** rpm
